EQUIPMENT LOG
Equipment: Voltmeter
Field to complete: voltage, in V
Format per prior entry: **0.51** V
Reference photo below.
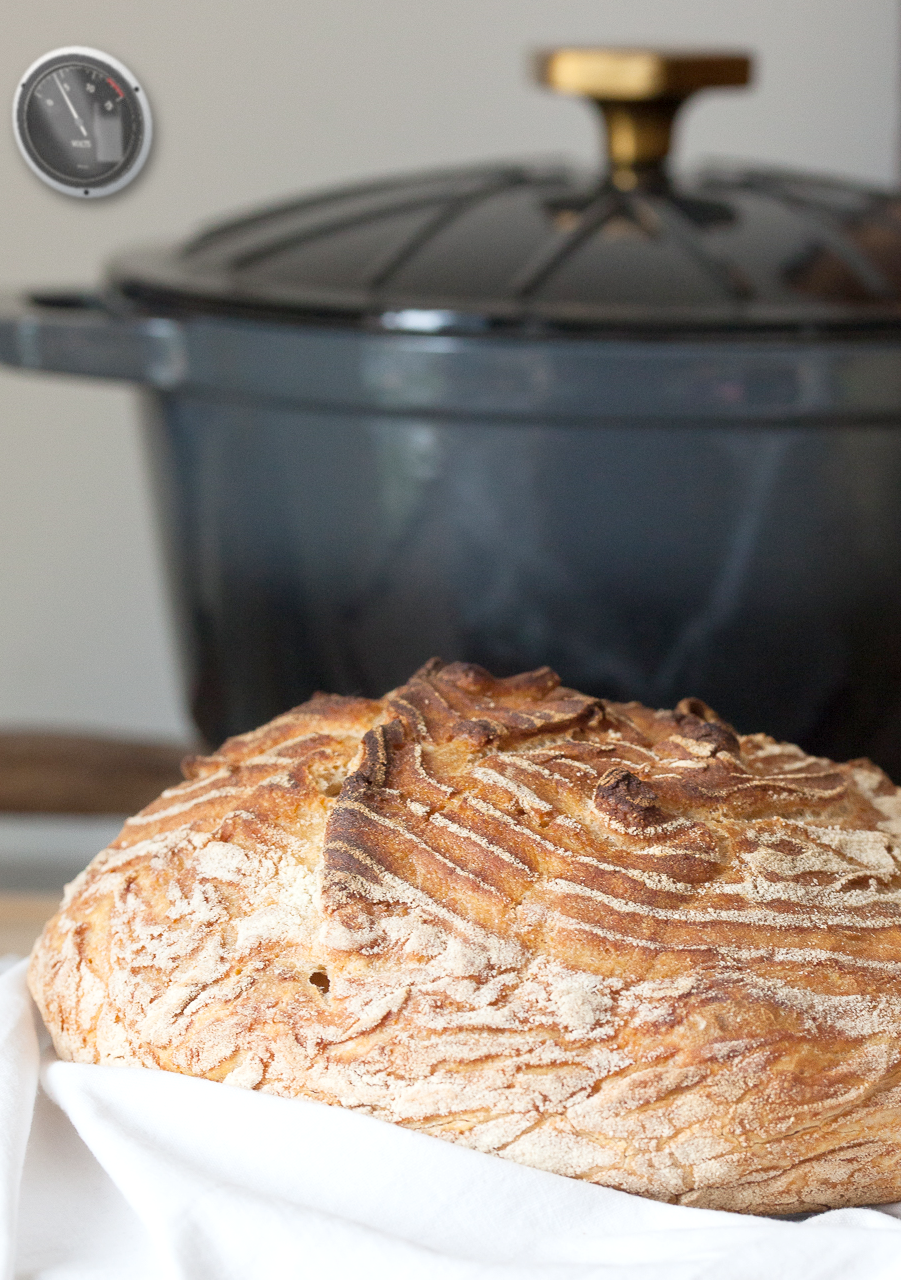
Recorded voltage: **4** V
